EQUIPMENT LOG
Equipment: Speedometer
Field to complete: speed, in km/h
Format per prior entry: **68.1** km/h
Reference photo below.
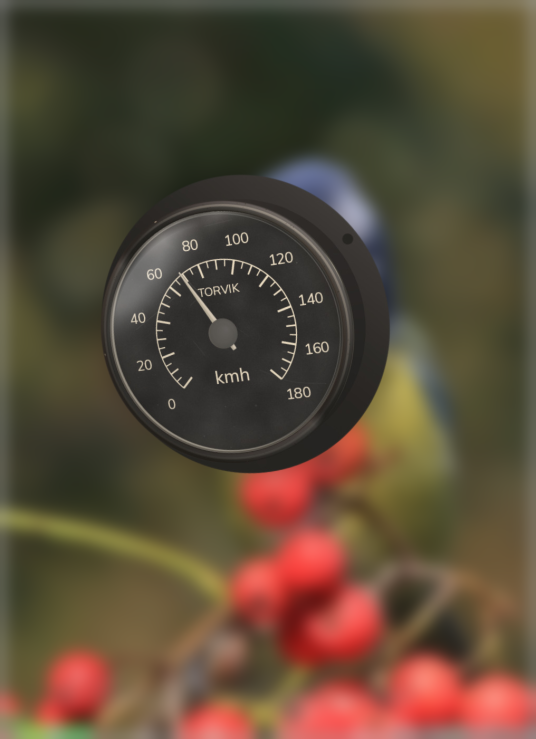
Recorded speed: **70** km/h
